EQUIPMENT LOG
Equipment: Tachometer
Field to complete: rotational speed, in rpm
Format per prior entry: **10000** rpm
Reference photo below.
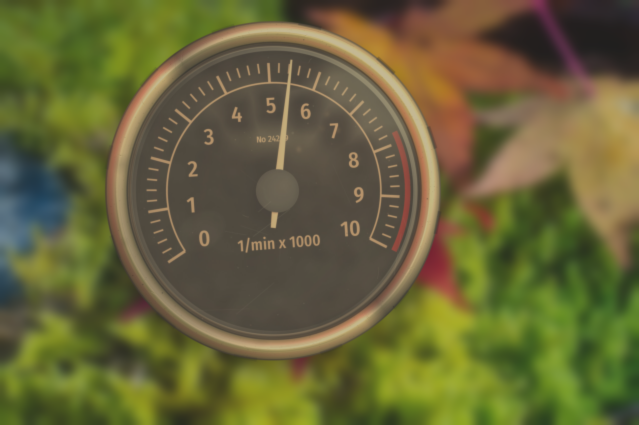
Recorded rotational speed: **5400** rpm
